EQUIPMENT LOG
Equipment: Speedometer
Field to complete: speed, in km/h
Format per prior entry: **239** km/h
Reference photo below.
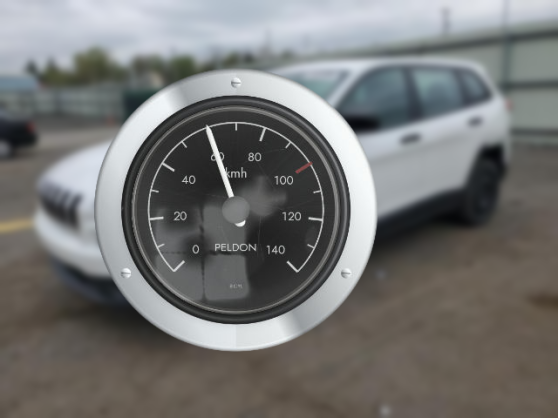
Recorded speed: **60** km/h
